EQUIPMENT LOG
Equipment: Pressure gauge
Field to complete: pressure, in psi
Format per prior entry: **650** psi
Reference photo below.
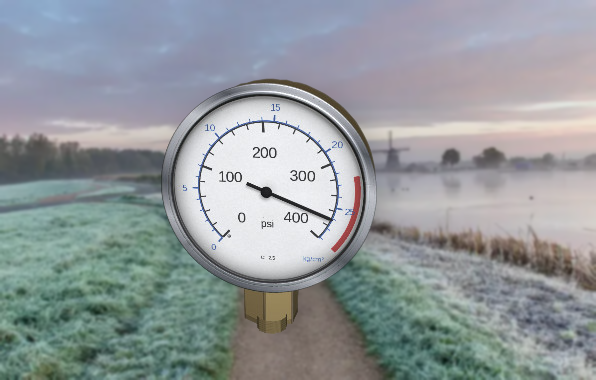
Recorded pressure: **370** psi
